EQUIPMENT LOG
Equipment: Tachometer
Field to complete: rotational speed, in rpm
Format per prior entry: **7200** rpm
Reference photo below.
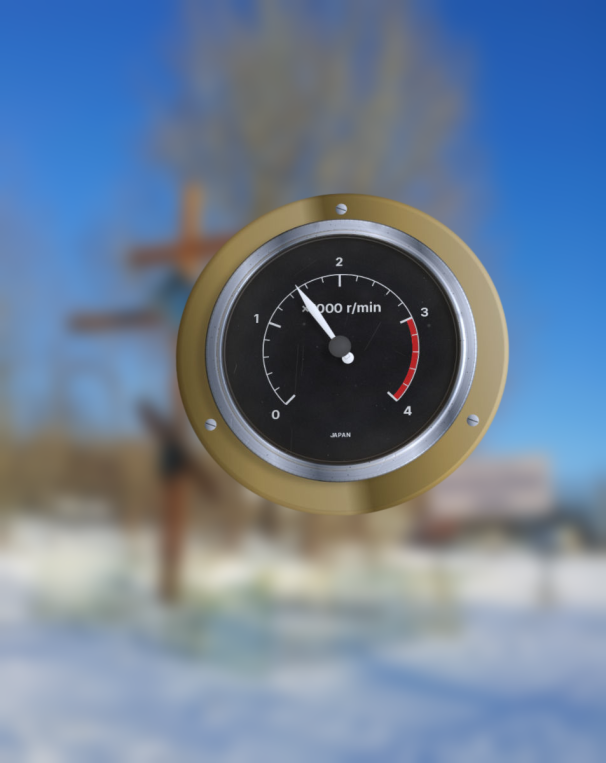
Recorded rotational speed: **1500** rpm
